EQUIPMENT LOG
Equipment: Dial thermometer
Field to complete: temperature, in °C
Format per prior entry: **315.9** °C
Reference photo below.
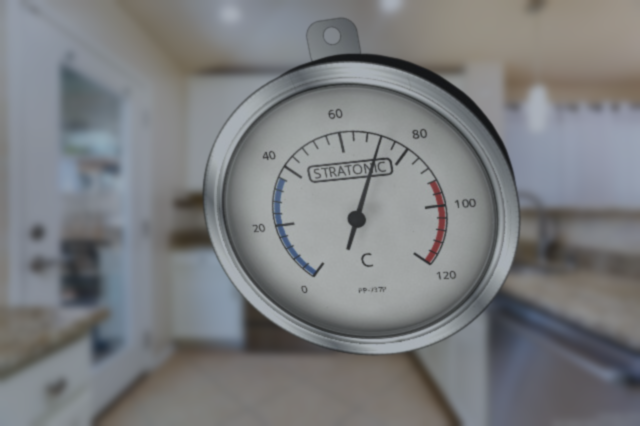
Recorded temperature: **72** °C
